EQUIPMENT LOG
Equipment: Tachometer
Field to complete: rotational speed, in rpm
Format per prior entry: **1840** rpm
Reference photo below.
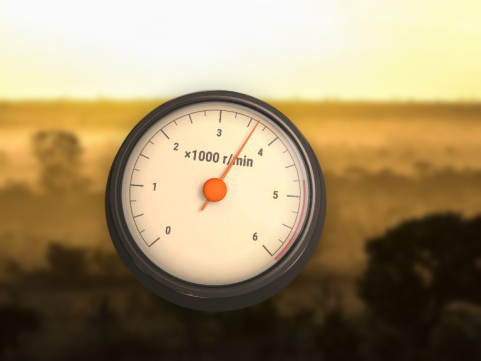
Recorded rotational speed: **3625** rpm
